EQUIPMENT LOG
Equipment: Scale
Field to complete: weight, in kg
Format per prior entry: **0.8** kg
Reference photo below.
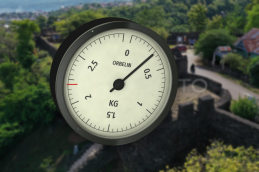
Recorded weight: **0.3** kg
